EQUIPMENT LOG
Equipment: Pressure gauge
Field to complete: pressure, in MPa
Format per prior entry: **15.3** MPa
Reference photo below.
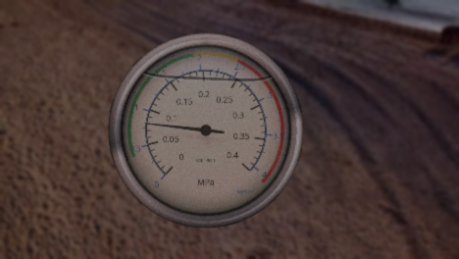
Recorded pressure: **0.08** MPa
